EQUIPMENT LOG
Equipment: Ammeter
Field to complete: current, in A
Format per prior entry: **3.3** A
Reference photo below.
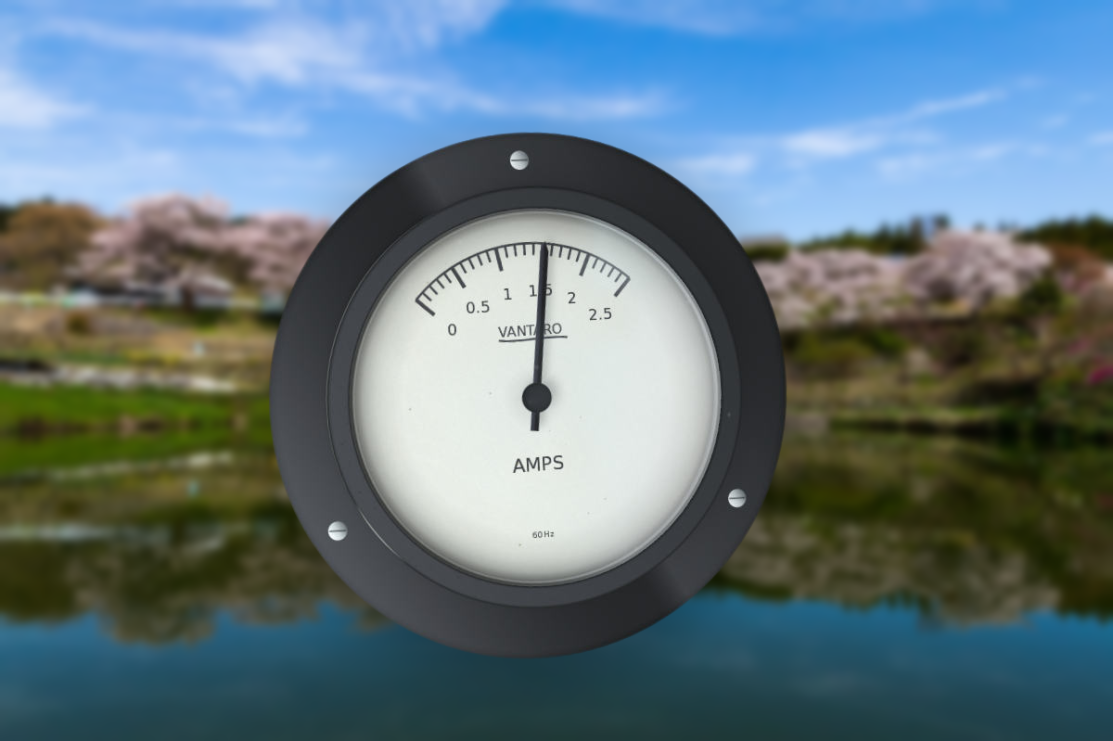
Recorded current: **1.5** A
